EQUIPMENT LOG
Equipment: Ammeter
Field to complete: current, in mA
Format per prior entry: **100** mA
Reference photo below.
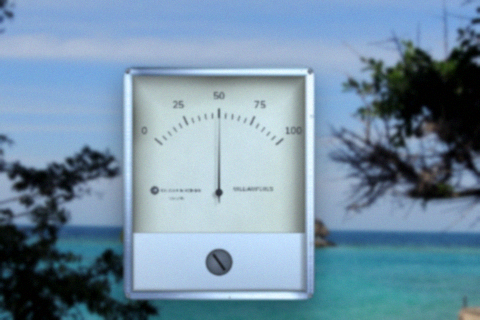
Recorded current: **50** mA
